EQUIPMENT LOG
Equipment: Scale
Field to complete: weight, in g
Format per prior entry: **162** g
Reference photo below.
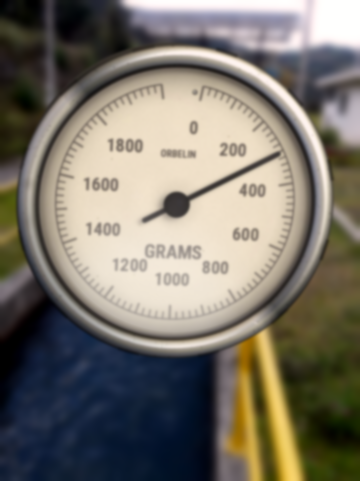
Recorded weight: **300** g
